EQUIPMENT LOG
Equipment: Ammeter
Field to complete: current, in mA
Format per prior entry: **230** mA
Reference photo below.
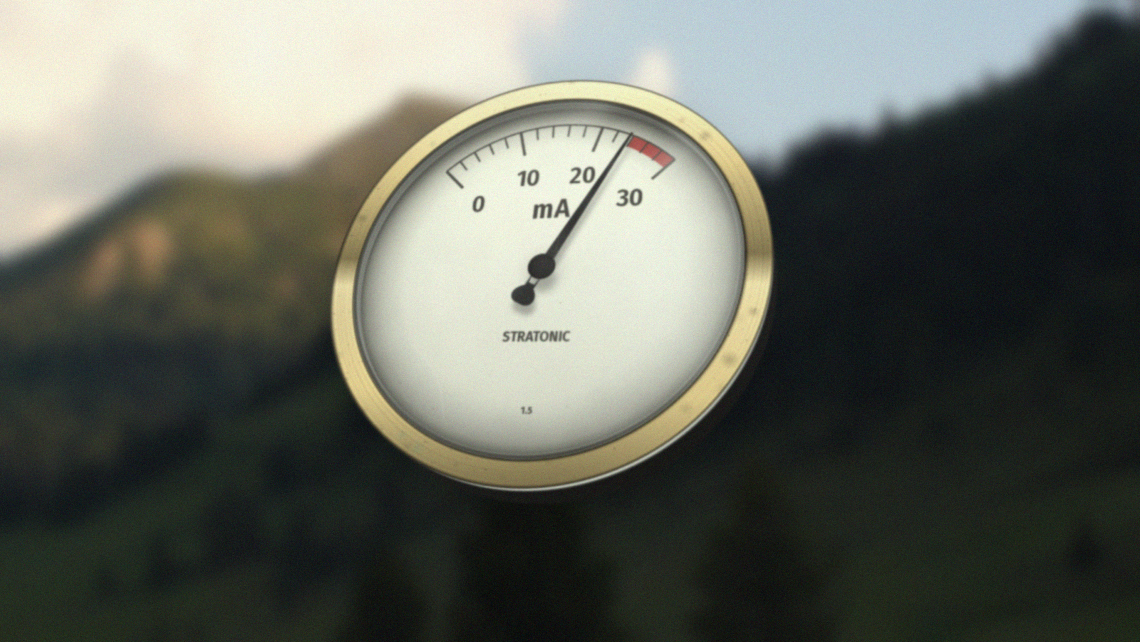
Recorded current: **24** mA
